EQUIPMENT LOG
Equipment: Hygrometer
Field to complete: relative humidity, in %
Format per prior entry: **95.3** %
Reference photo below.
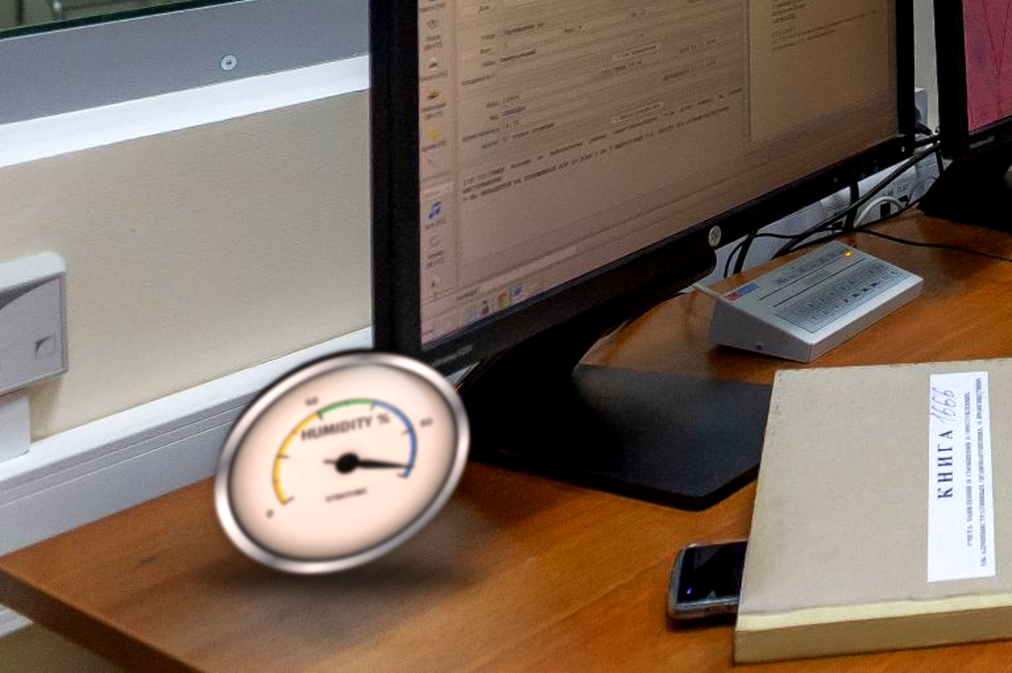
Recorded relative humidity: **95** %
